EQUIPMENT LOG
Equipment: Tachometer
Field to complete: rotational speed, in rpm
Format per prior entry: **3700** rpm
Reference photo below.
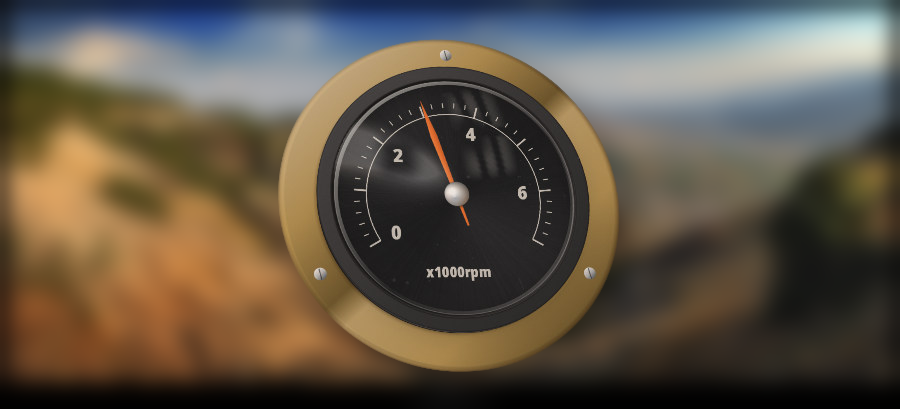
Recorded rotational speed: **3000** rpm
